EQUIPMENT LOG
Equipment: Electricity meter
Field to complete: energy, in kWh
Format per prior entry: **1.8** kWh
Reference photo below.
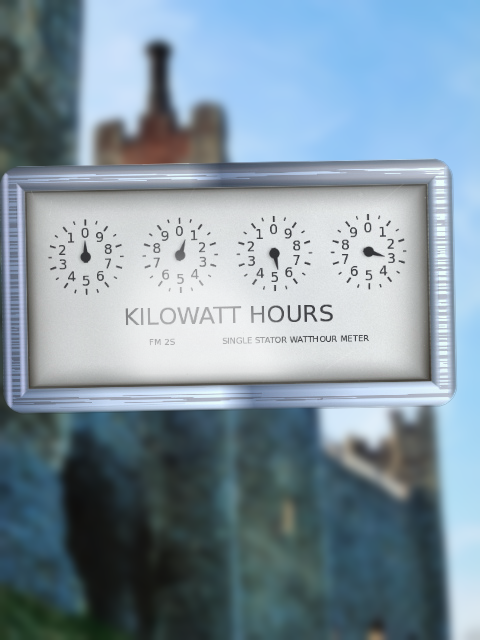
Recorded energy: **53** kWh
